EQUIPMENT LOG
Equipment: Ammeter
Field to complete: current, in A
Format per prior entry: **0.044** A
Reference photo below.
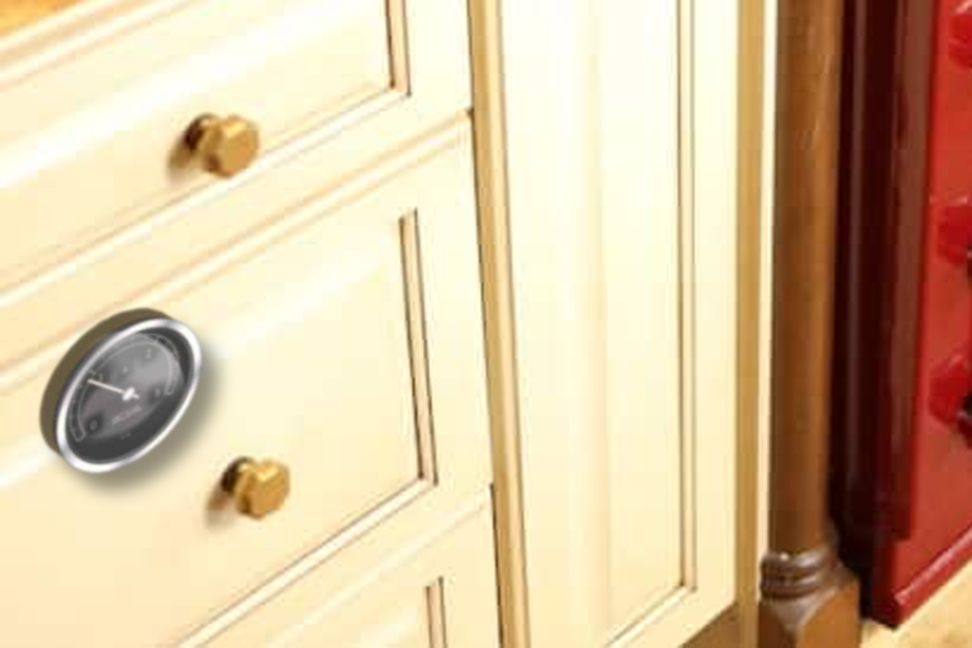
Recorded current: **0.9** A
